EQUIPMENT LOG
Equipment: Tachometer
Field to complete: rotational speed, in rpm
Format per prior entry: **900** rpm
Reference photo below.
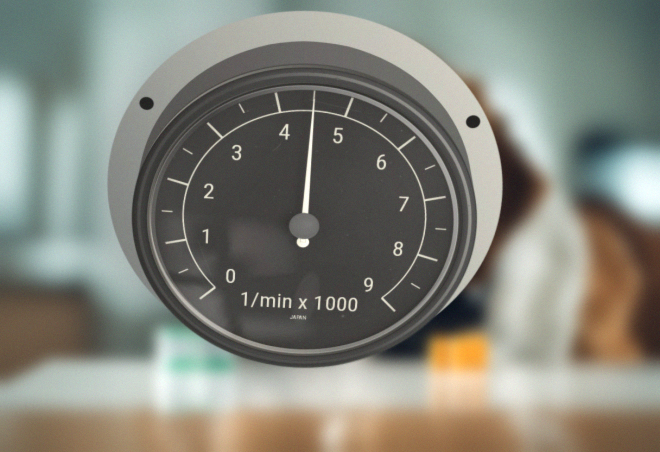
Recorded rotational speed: **4500** rpm
